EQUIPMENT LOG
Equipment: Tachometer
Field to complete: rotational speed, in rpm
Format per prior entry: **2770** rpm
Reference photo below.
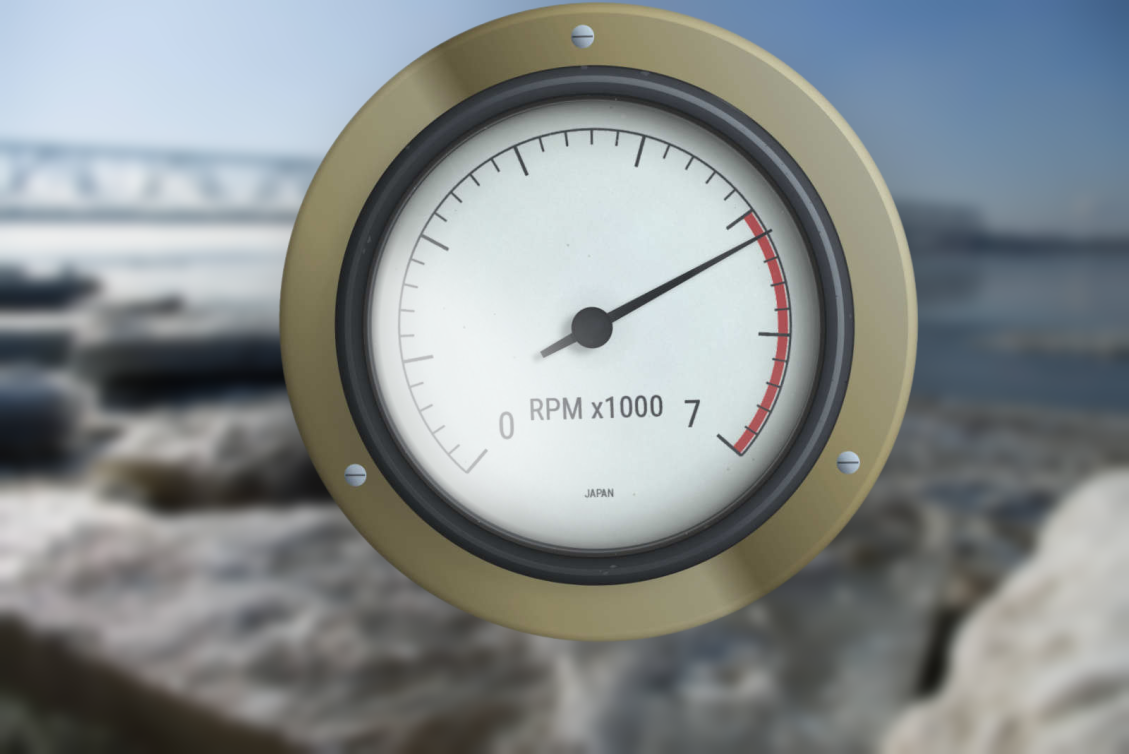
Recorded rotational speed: **5200** rpm
